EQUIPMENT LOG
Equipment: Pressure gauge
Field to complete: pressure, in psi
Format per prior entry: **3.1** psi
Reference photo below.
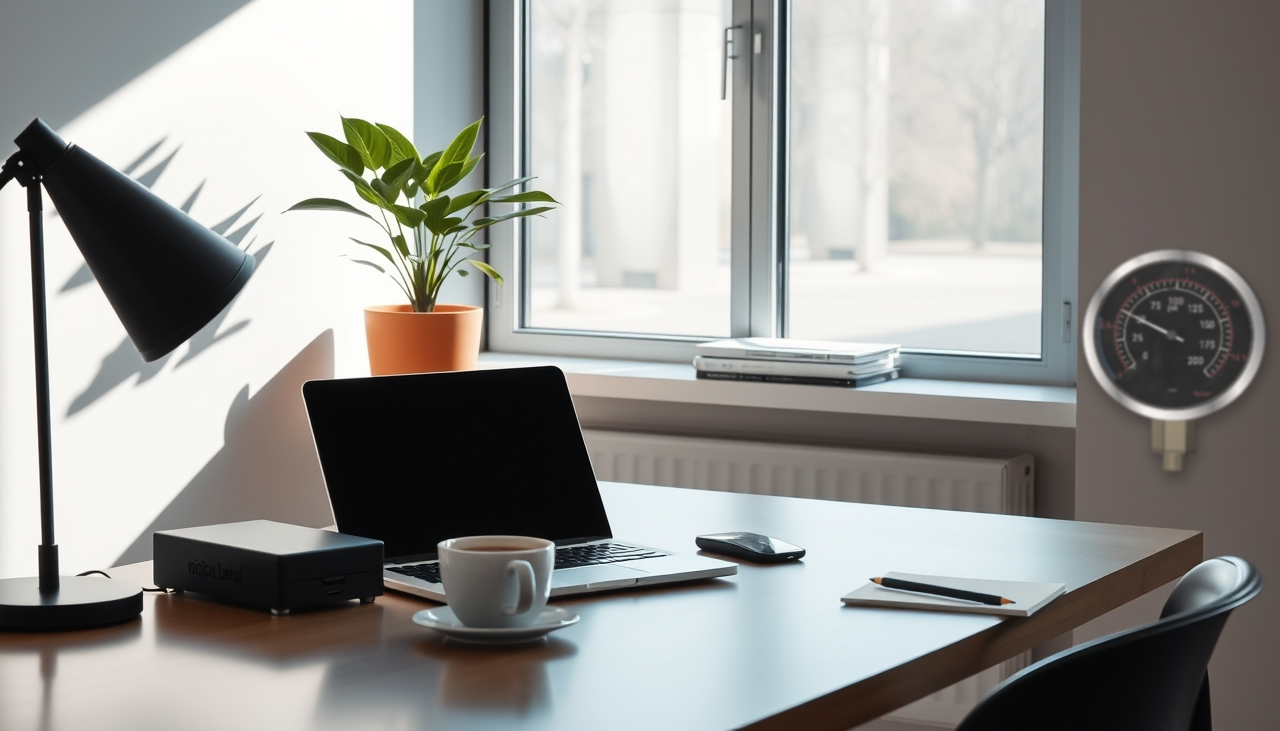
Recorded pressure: **50** psi
